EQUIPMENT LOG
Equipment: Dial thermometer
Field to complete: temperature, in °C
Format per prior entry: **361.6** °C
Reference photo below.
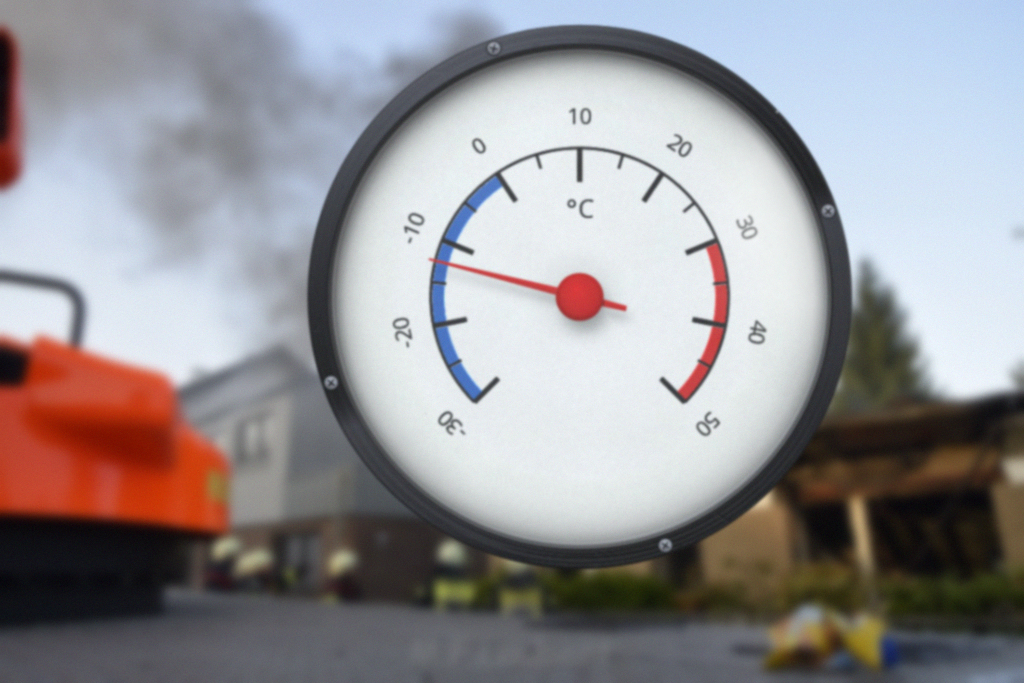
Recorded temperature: **-12.5** °C
